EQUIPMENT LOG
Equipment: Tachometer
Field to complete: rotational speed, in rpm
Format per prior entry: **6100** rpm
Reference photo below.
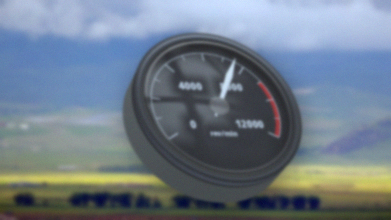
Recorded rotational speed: **7500** rpm
